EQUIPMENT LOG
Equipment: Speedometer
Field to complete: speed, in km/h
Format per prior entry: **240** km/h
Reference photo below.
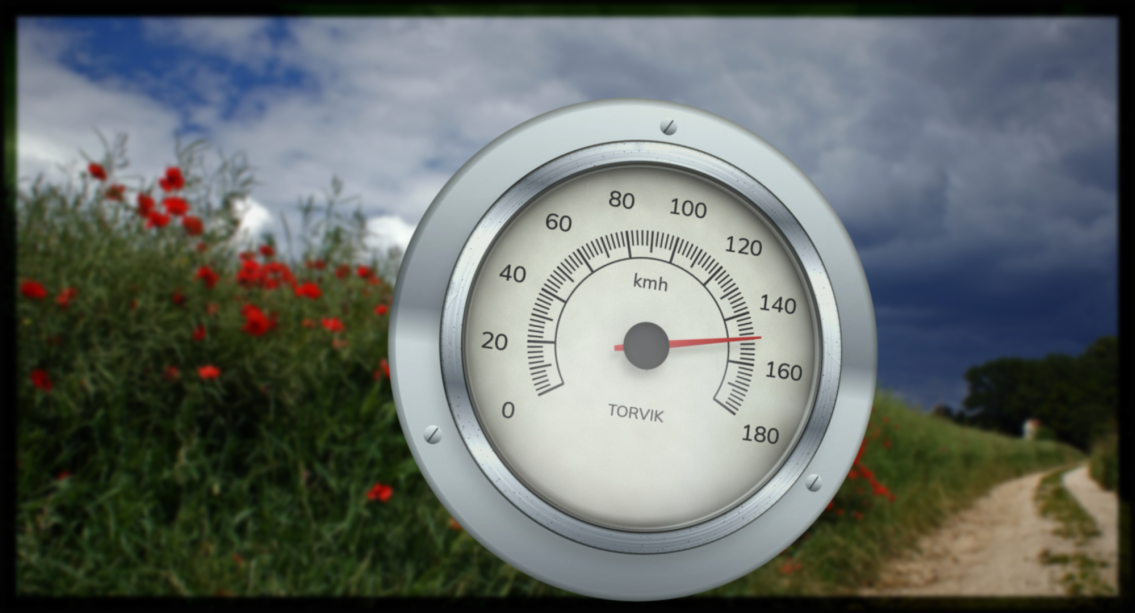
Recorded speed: **150** km/h
